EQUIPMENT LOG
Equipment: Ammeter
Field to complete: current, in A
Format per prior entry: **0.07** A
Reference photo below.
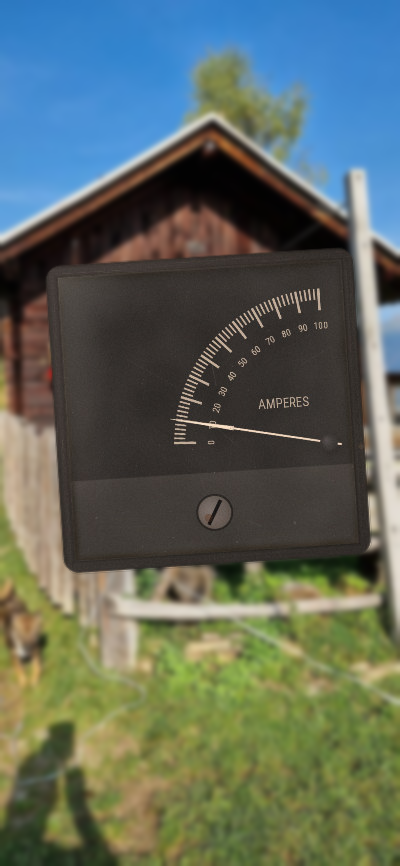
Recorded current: **10** A
